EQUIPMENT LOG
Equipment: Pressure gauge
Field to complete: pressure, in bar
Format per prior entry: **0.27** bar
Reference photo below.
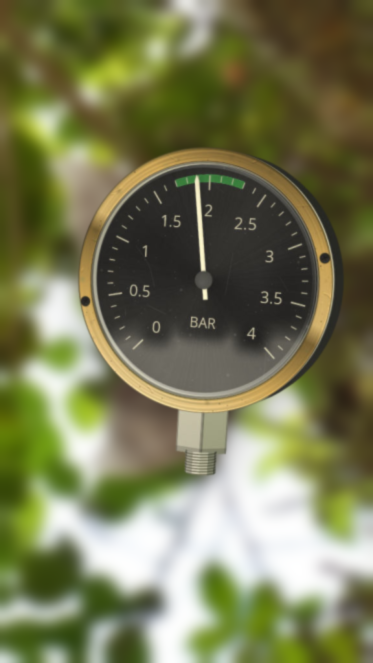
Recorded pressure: **1.9** bar
